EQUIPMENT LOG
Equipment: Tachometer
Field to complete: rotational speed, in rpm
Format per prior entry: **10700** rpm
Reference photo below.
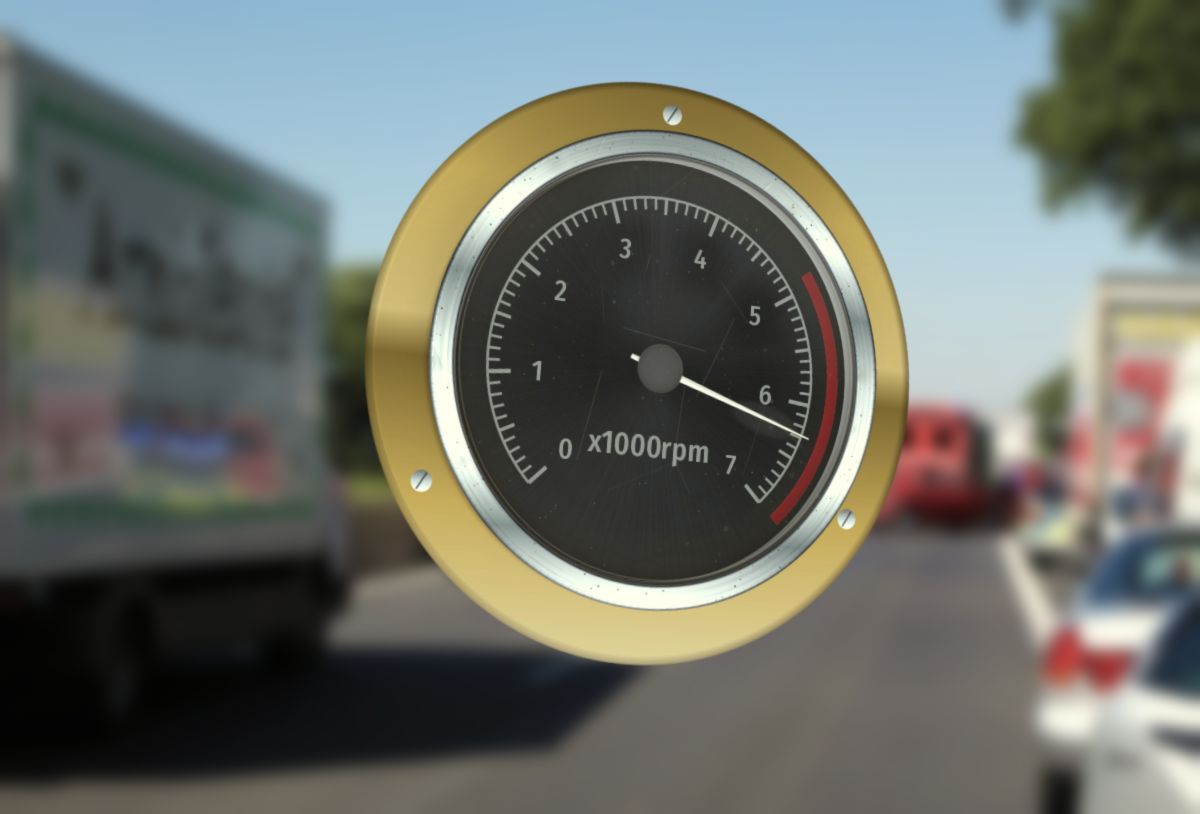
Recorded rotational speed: **6300** rpm
